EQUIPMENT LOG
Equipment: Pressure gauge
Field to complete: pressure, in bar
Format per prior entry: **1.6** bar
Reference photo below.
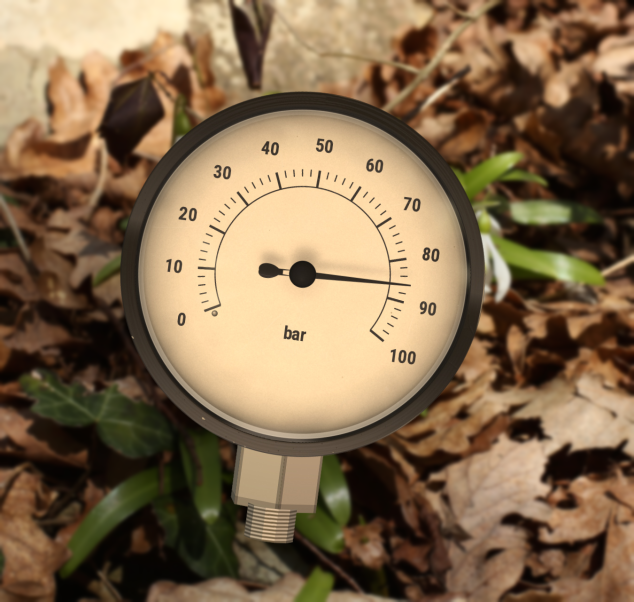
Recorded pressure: **86** bar
